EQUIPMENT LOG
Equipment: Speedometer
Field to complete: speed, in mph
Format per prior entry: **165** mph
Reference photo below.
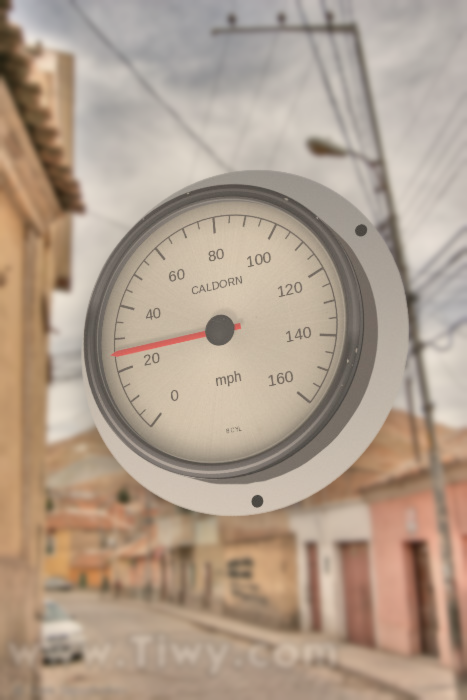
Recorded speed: **25** mph
